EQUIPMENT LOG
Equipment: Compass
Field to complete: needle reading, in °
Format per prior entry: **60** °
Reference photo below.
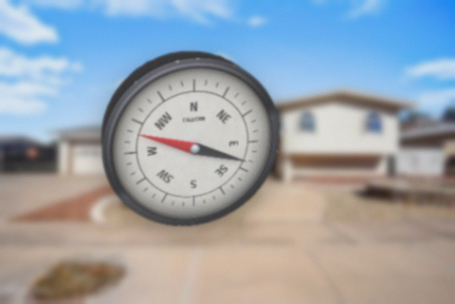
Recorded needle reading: **290** °
